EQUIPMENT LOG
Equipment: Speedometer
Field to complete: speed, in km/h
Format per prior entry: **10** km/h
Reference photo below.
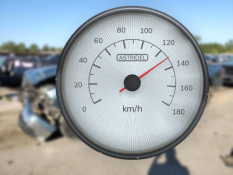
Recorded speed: **130** km/h
